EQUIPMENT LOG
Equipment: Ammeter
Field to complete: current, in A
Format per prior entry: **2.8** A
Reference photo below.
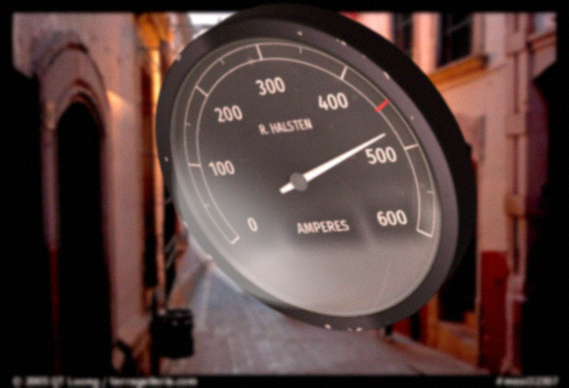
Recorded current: **475** A
